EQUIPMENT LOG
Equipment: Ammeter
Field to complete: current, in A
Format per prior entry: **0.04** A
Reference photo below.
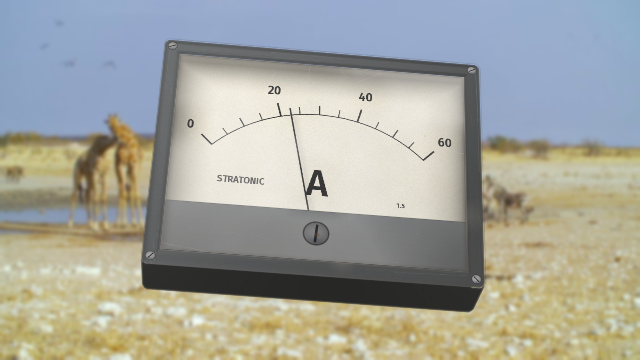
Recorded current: **22.5** A
